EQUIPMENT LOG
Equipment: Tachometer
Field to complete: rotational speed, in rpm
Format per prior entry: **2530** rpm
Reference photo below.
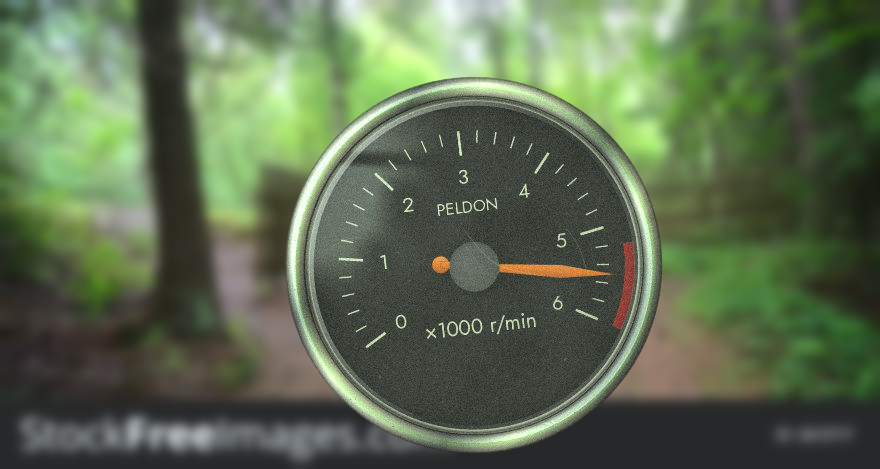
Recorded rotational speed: **5500** rpm
